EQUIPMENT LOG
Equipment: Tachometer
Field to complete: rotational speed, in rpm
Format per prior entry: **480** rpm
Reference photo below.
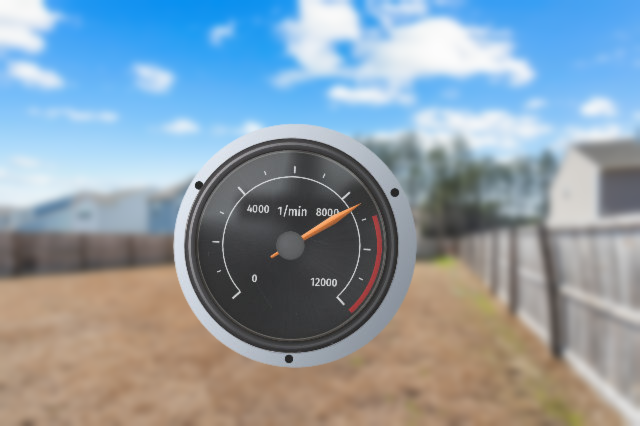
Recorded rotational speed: **8500** rpm
